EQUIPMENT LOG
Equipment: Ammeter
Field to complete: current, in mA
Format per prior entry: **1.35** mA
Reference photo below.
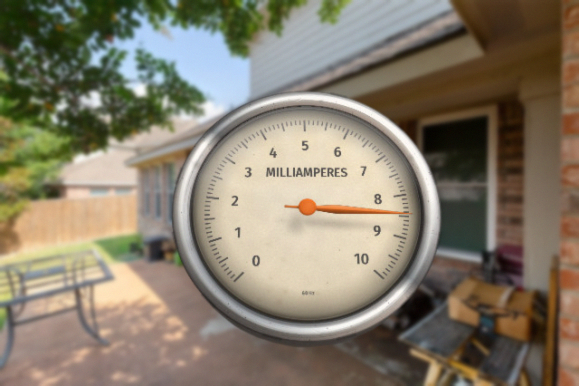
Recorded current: **8.5** mA
